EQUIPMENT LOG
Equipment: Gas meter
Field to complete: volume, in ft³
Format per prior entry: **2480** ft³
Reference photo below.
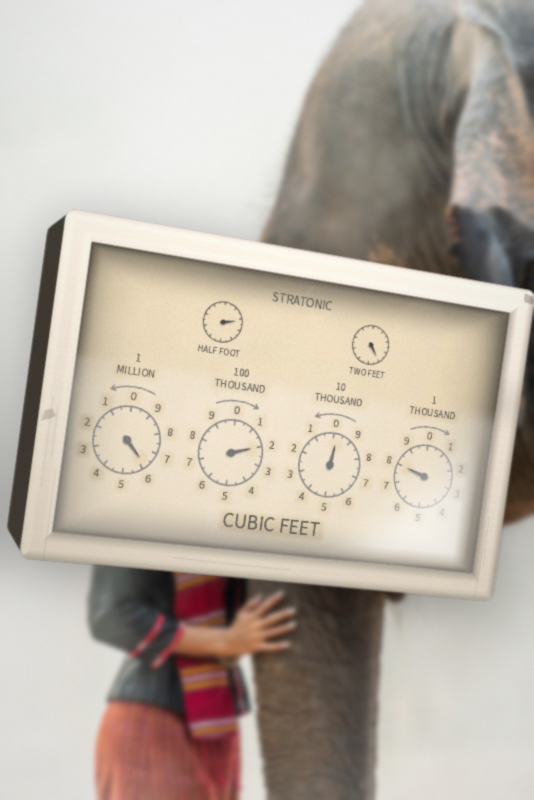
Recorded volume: **619800** ft³
